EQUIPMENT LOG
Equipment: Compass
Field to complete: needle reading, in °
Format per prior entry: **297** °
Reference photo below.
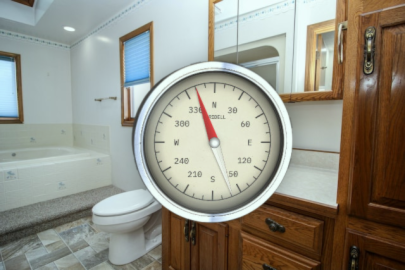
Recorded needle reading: **340** °
